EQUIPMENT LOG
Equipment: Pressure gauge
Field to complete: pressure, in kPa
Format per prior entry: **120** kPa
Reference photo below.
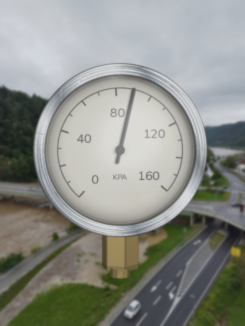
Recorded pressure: **90** kPa
